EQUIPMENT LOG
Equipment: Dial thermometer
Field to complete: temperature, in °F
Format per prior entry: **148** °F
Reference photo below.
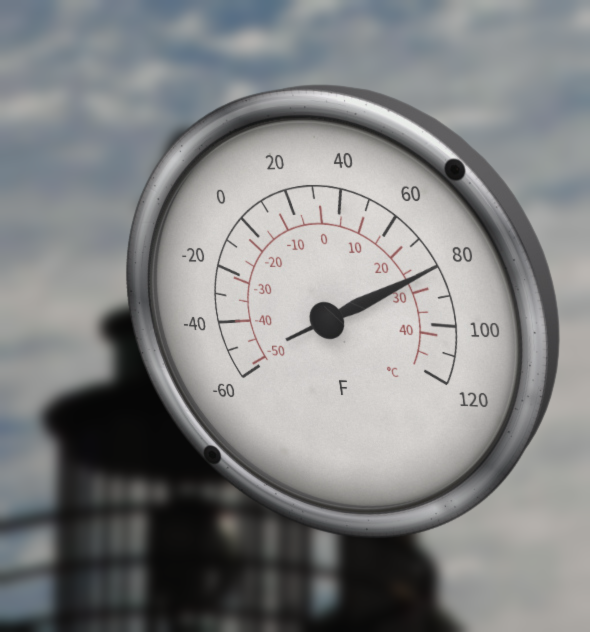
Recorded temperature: **80** °F
